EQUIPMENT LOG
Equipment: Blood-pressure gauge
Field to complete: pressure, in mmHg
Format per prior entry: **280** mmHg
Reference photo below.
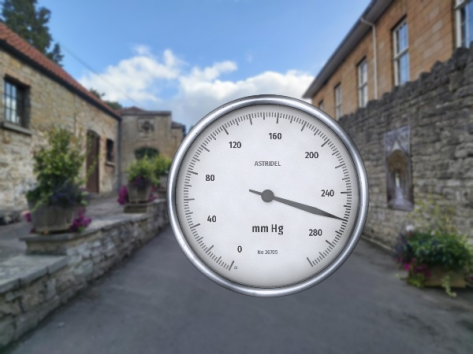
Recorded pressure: **260** mmHg
